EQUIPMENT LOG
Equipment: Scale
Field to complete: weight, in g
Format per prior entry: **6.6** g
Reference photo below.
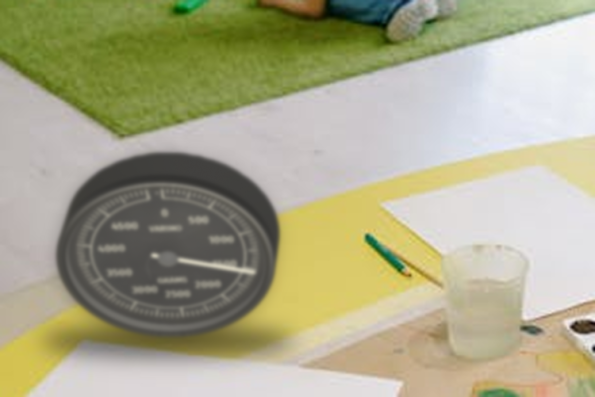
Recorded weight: **1500** g
